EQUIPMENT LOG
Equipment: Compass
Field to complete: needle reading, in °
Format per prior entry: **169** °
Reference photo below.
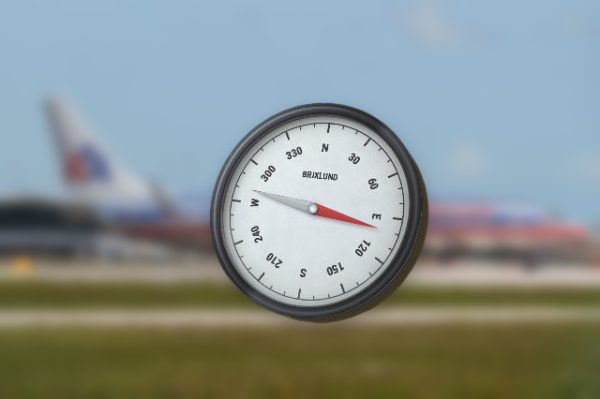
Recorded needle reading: **100** °
